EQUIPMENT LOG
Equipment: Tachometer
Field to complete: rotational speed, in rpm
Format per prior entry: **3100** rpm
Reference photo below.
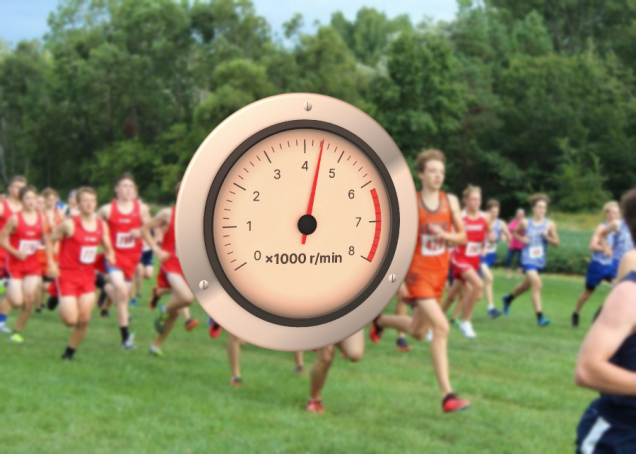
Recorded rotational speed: **4400** rpm
